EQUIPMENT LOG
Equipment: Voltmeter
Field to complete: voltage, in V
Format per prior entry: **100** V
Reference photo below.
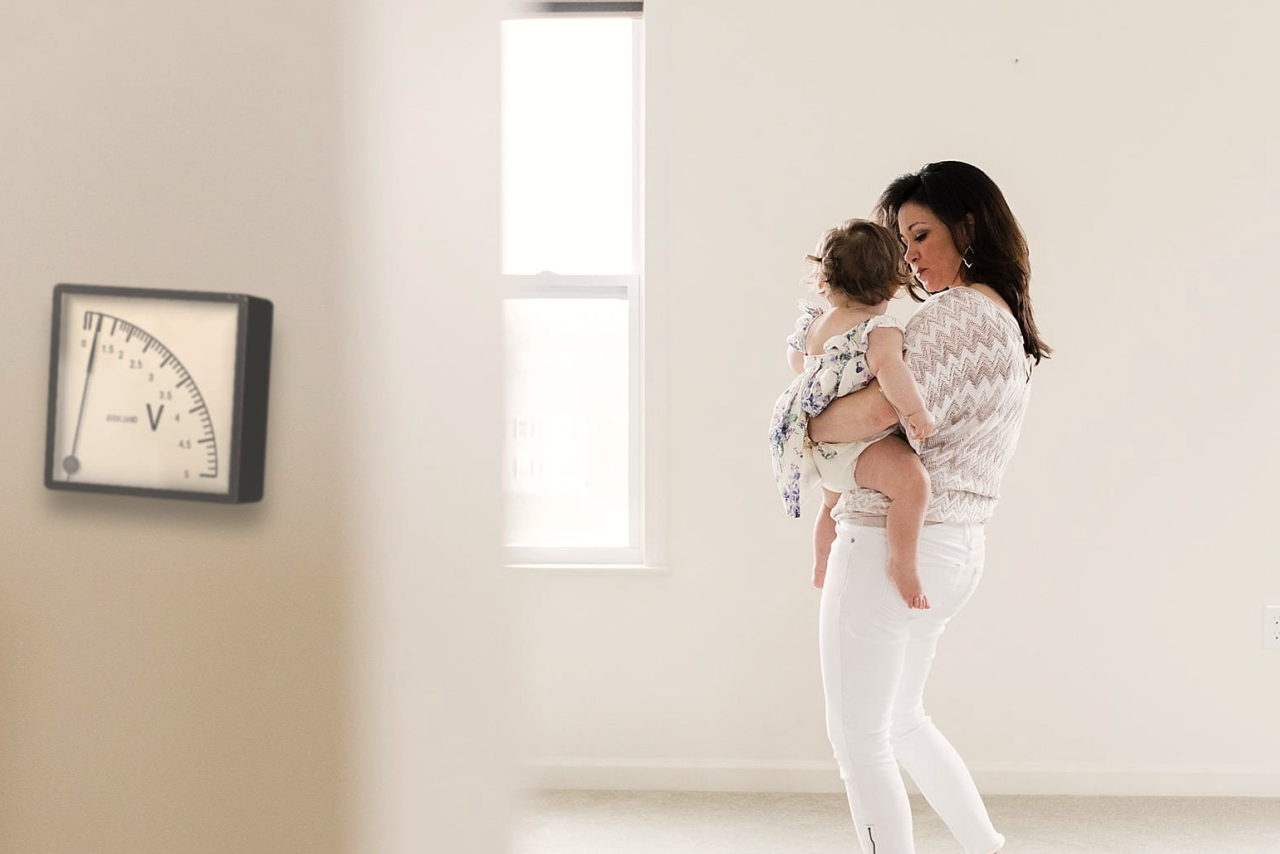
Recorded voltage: **1** V
